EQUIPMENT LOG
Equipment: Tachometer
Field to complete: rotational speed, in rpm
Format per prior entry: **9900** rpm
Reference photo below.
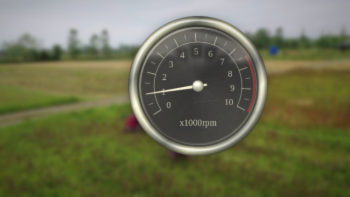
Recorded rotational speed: **1000** rpm
